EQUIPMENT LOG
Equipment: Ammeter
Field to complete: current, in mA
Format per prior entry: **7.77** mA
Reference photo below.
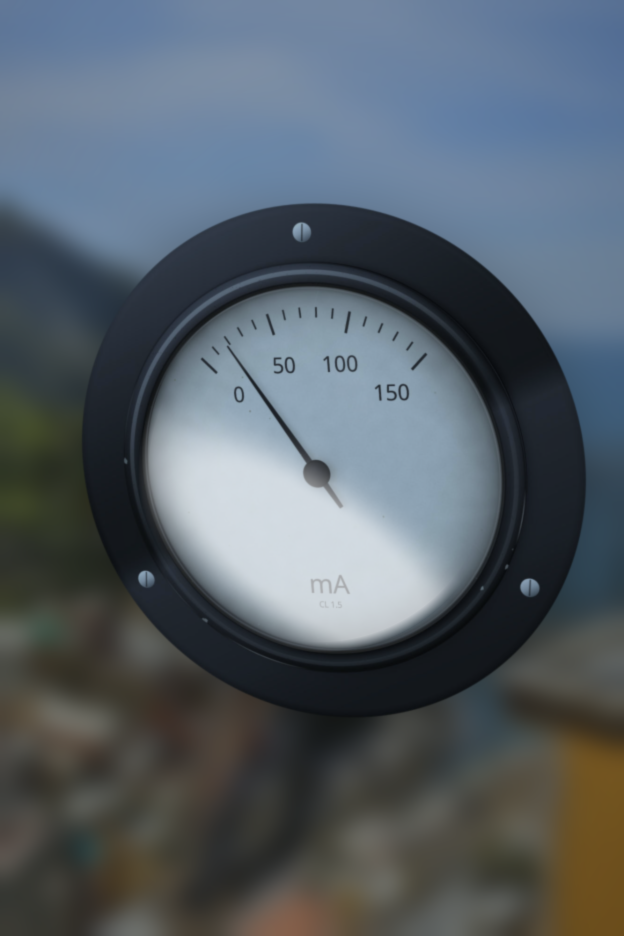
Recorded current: **20** mA
